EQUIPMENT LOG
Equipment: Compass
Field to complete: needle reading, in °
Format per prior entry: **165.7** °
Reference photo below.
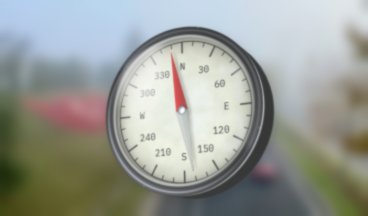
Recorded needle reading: **350** °
